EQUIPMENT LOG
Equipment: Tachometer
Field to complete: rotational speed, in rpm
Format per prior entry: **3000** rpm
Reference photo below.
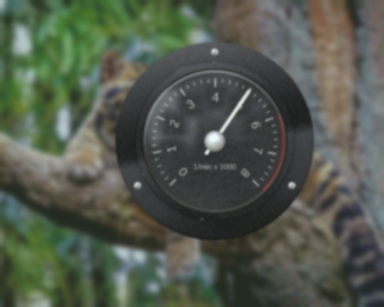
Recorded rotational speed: **5000** rpm
